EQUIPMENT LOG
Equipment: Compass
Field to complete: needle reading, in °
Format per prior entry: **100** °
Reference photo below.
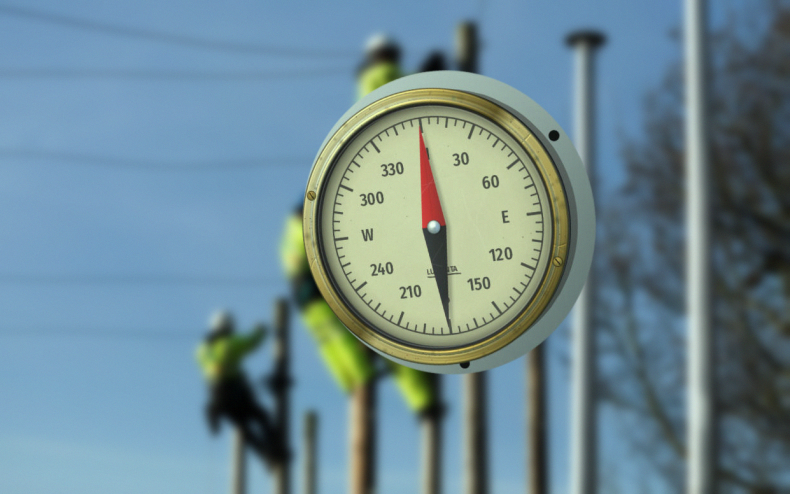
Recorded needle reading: **0** °
